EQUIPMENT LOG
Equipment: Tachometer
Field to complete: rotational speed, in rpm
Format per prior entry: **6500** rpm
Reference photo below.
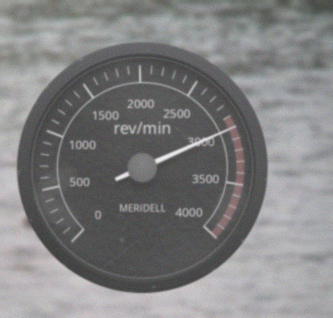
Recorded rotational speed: **3000** rpm
